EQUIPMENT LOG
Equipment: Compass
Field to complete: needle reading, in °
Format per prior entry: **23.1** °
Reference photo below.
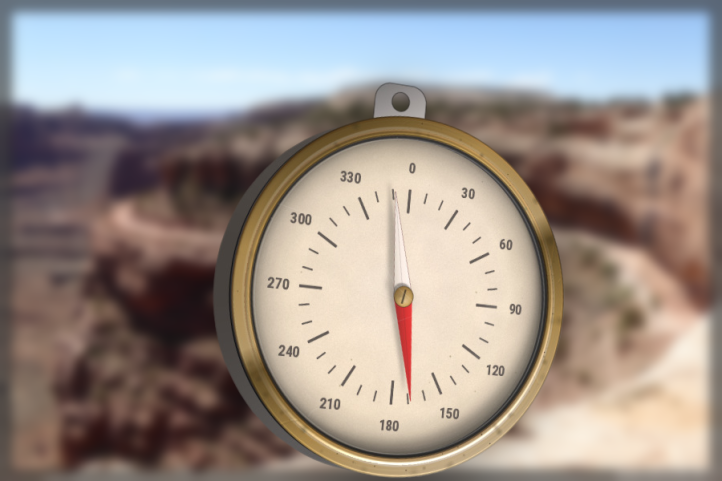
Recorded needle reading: **170** °
